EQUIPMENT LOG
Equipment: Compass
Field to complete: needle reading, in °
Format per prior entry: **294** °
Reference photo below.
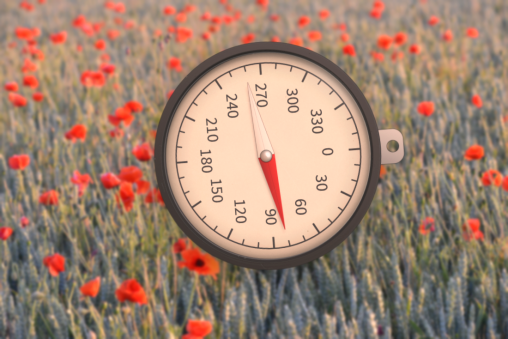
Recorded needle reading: **80** °
